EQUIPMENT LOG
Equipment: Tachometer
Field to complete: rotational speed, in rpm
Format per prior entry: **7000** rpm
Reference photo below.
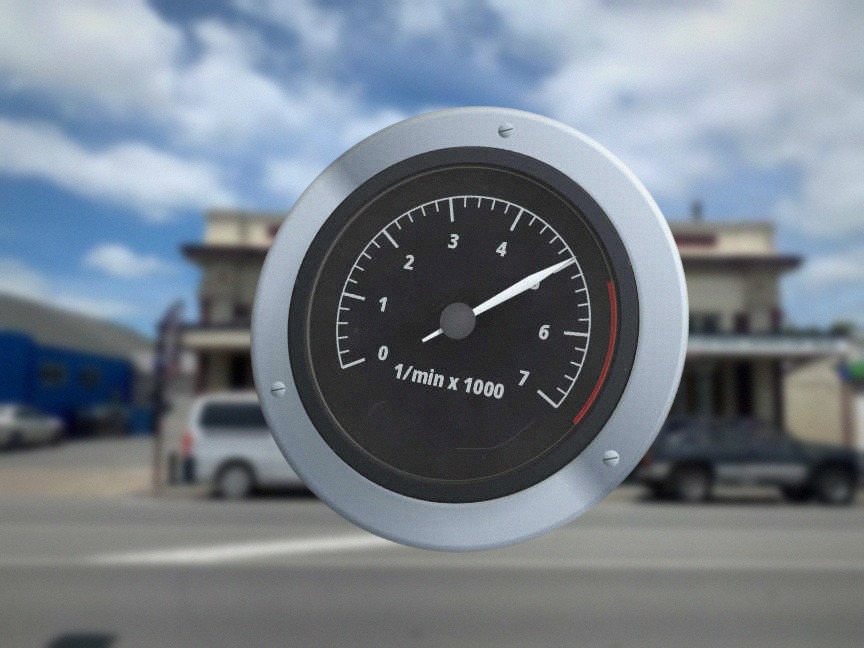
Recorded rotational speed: **5000** rpm
